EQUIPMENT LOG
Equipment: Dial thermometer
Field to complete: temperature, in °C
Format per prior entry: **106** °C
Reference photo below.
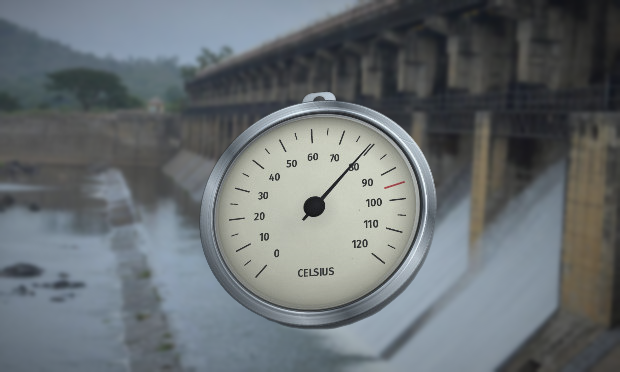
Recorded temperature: **80** °C
